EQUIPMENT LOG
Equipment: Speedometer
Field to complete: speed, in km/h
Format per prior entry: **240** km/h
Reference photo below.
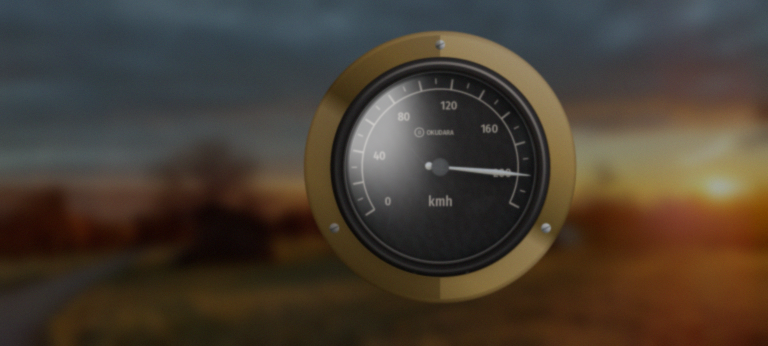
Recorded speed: **200** km/h
